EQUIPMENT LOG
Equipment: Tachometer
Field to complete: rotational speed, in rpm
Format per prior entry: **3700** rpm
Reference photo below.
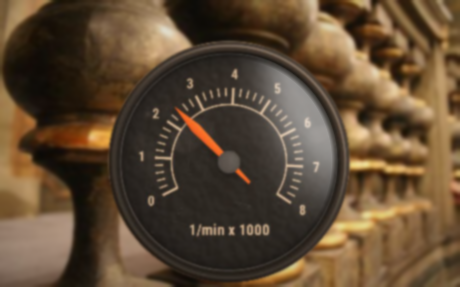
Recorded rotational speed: **2400** rpm
